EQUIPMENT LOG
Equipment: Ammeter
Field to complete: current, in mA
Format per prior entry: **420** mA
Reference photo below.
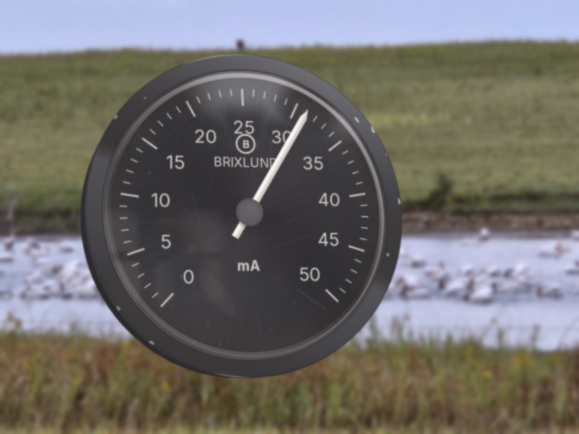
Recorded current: **31** mA
